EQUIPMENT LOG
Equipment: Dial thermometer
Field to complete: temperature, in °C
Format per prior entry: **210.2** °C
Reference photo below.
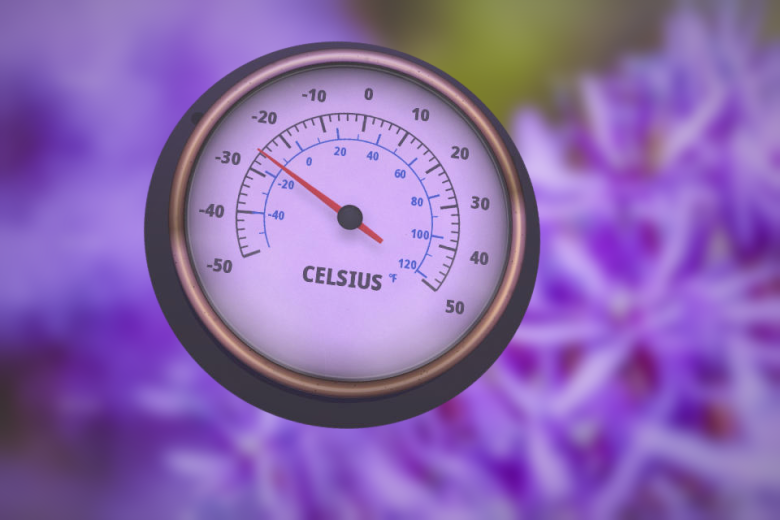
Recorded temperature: **-26** °C
